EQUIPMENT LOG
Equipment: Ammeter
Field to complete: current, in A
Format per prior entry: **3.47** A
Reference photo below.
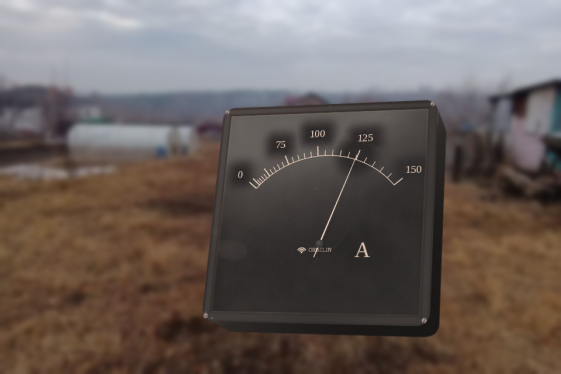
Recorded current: **125** A
